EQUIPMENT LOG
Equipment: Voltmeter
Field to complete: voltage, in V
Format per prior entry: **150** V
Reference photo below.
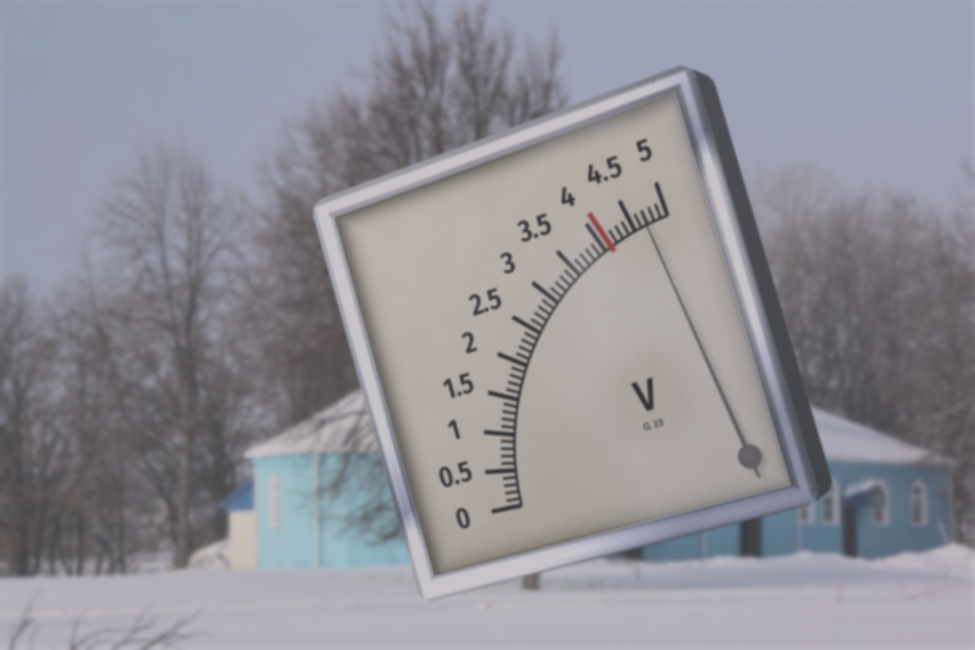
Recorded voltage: **4.7** V
